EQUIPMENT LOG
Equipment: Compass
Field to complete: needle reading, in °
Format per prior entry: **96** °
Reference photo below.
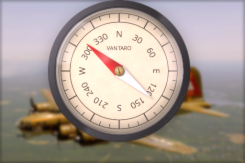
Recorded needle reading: **310** °
